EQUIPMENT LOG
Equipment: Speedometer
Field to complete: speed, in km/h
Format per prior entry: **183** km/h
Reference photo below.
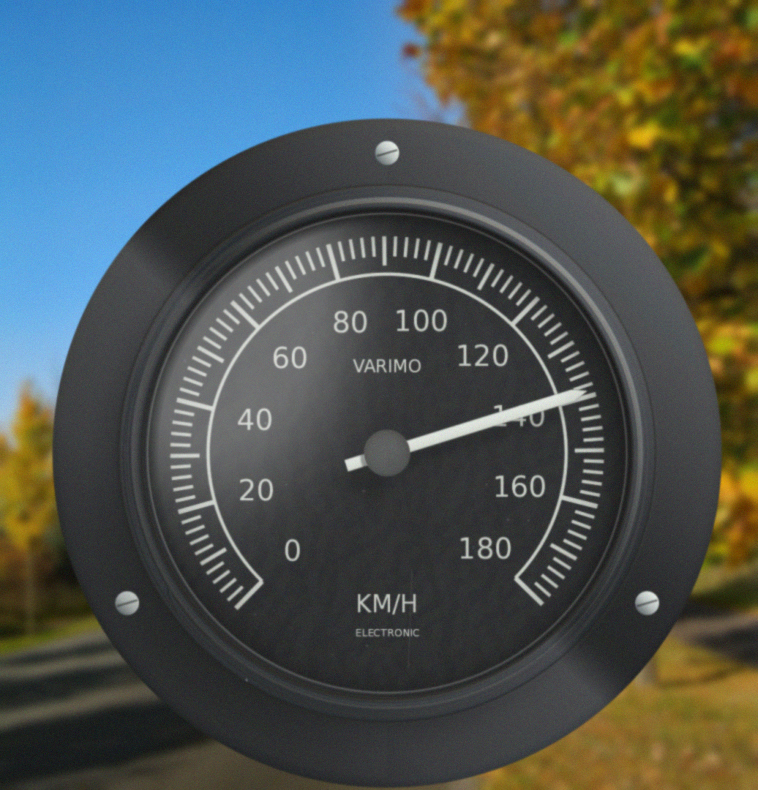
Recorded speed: **139** km/h
